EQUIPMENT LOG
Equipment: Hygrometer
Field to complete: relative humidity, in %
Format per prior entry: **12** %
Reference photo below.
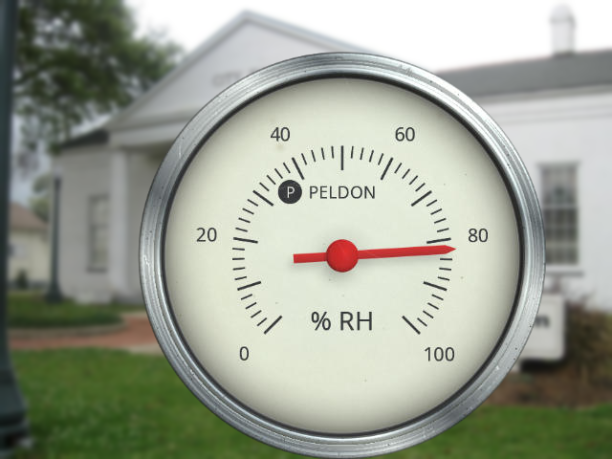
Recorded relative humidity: **82** %
